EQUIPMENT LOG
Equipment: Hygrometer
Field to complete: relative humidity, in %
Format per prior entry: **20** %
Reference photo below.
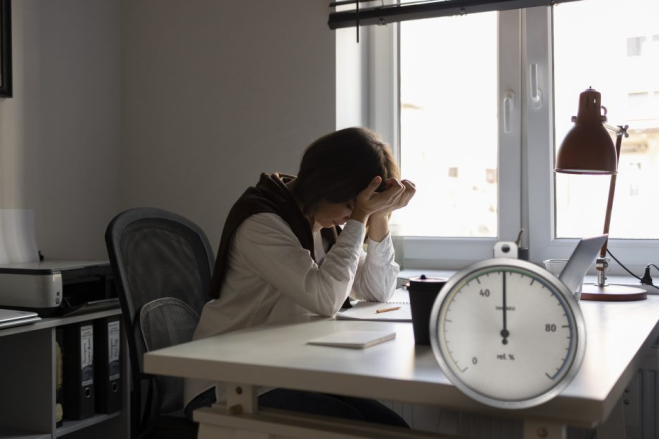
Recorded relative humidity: **50** %
